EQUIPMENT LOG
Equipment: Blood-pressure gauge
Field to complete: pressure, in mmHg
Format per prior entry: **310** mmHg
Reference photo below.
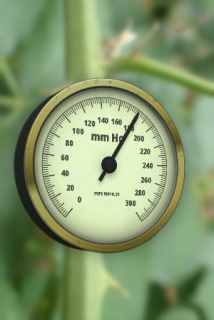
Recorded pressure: **180** mmHg
